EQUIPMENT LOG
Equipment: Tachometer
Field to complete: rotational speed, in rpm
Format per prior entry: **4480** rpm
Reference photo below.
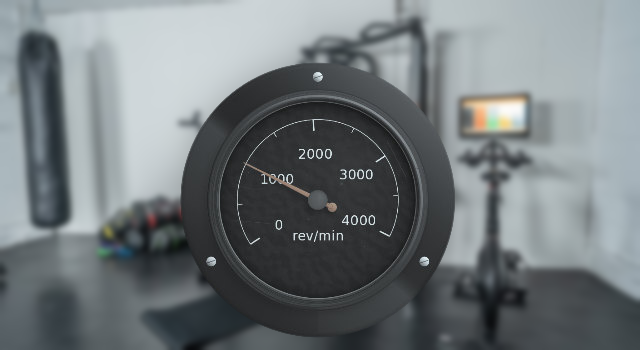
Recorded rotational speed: **1000** rpm
